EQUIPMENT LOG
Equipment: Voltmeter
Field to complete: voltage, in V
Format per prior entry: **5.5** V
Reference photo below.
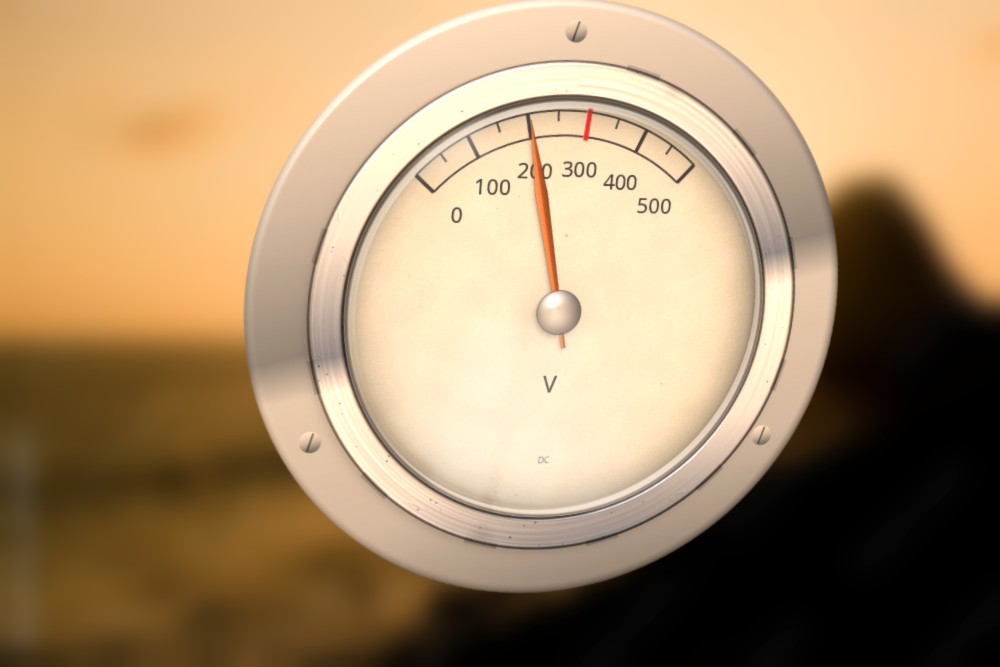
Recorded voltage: **200** V
